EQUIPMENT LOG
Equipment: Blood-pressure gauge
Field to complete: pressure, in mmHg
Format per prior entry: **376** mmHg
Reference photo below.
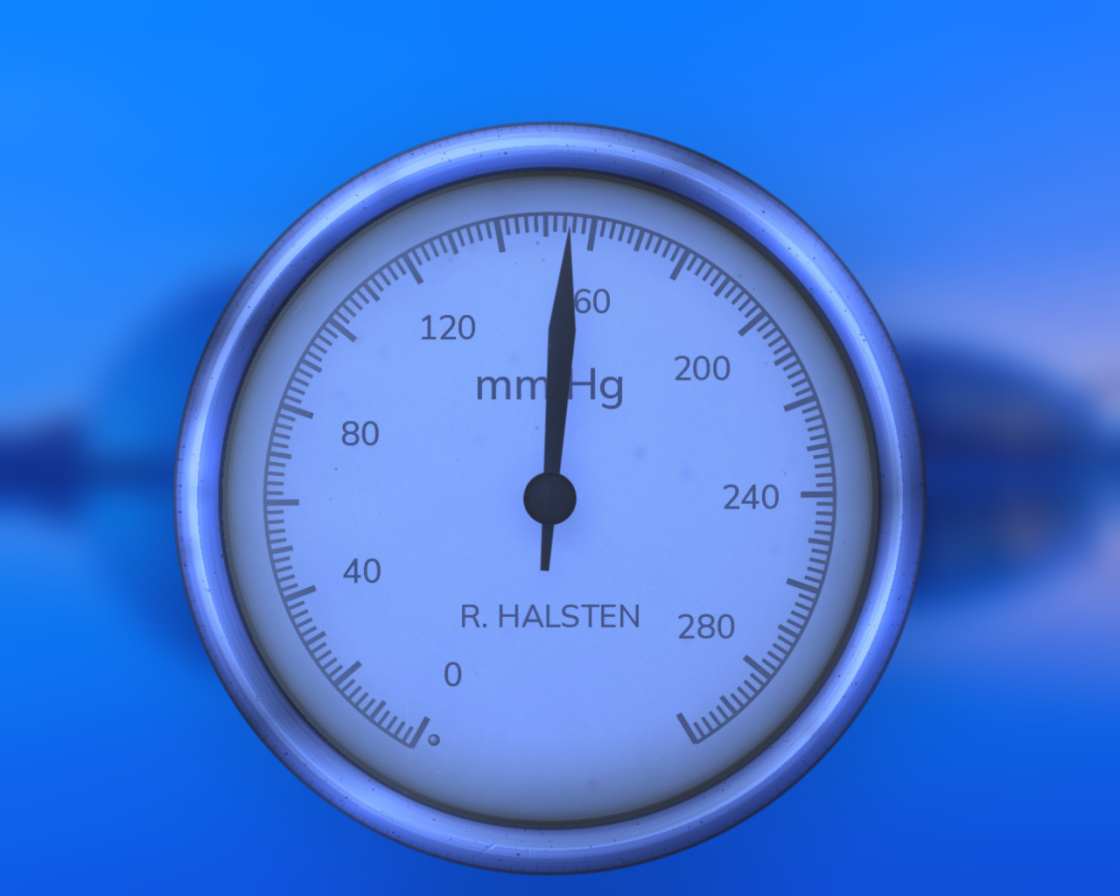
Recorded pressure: **155** mmHg
